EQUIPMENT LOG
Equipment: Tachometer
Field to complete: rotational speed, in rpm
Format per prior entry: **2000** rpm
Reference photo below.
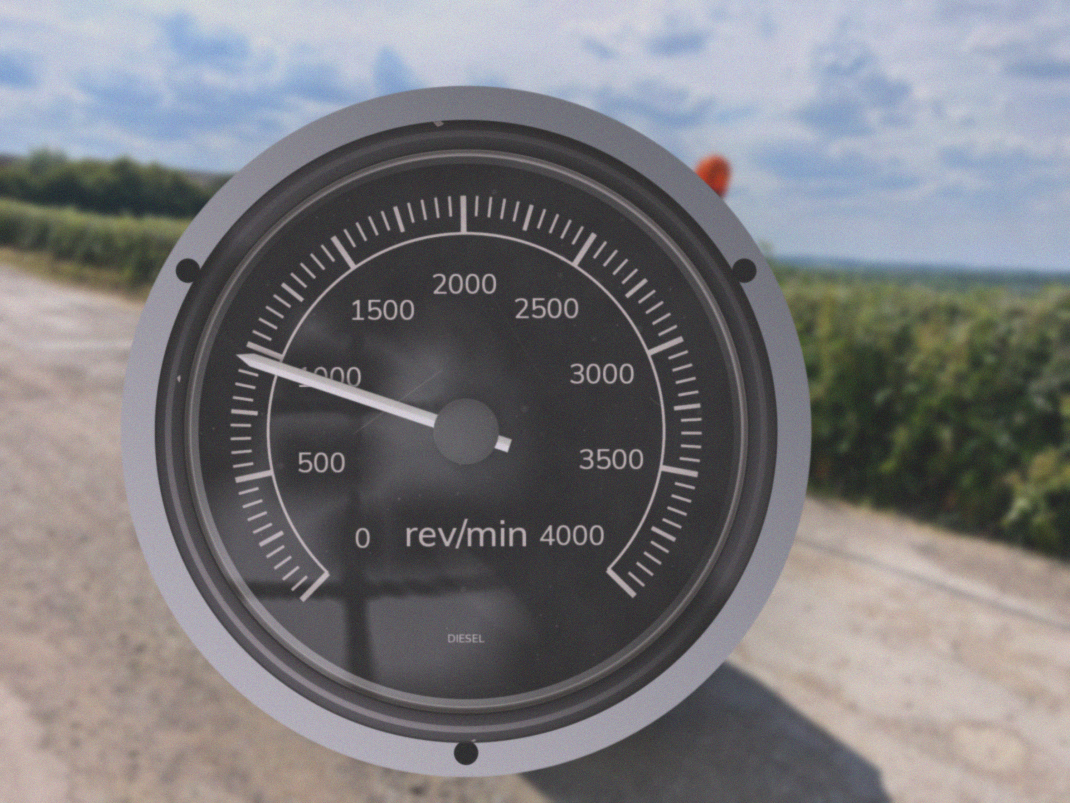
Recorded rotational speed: **950** rpm
